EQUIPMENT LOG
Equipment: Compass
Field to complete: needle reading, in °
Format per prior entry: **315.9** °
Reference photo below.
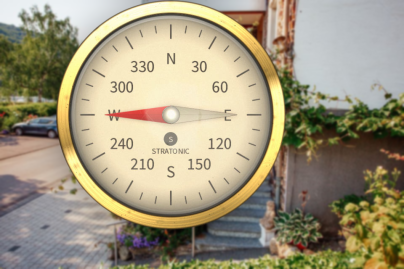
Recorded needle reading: **270** °
